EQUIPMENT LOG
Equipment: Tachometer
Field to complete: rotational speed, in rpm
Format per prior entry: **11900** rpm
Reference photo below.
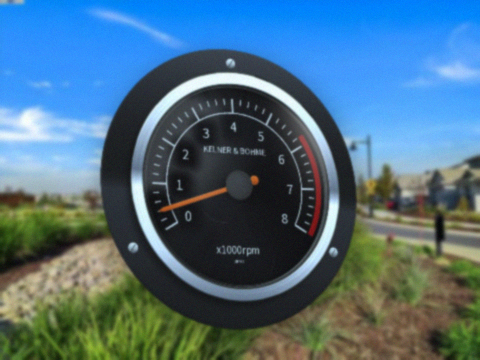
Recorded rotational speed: **400** rpm
